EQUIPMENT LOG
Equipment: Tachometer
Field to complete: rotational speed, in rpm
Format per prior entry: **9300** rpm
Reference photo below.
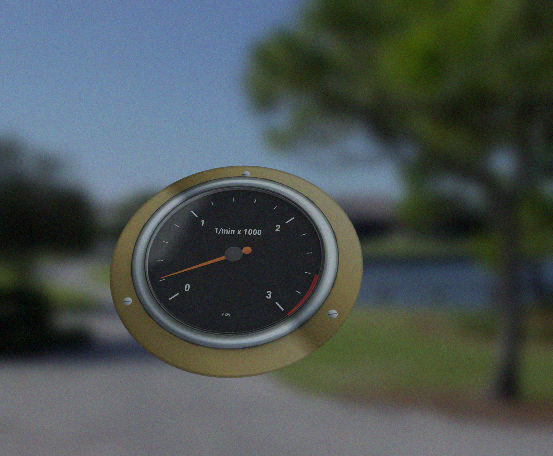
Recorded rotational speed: **200** rpm
